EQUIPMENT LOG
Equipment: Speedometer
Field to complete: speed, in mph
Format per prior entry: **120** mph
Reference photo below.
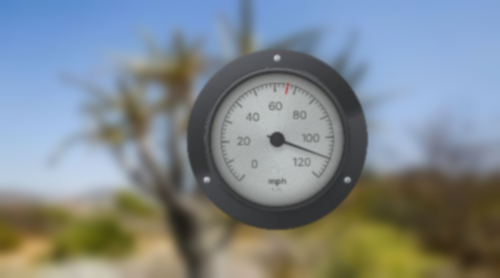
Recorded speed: **110** mph
